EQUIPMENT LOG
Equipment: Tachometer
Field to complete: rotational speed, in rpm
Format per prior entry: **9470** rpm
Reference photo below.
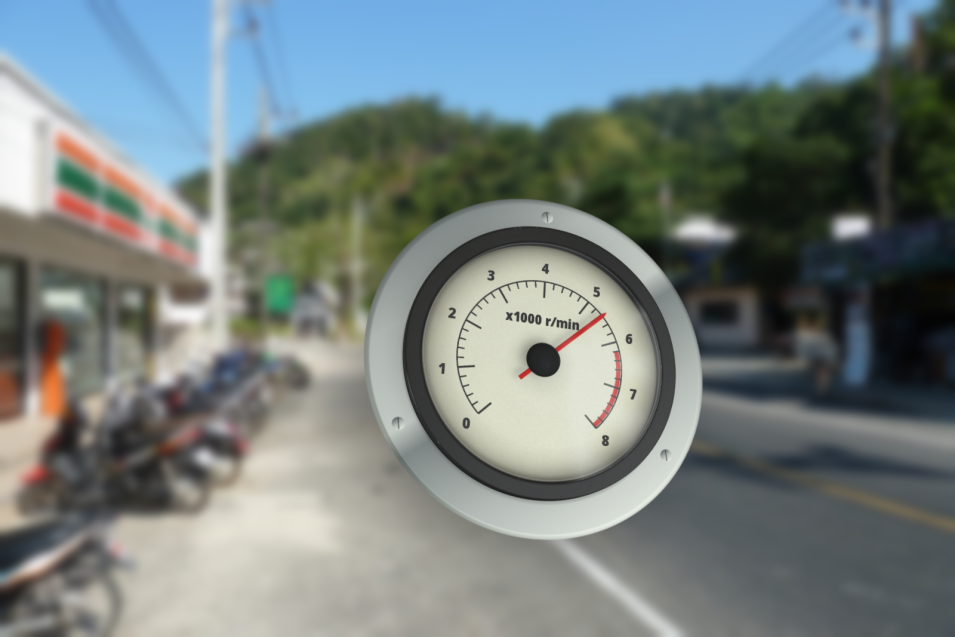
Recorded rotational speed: **5400** rpm
